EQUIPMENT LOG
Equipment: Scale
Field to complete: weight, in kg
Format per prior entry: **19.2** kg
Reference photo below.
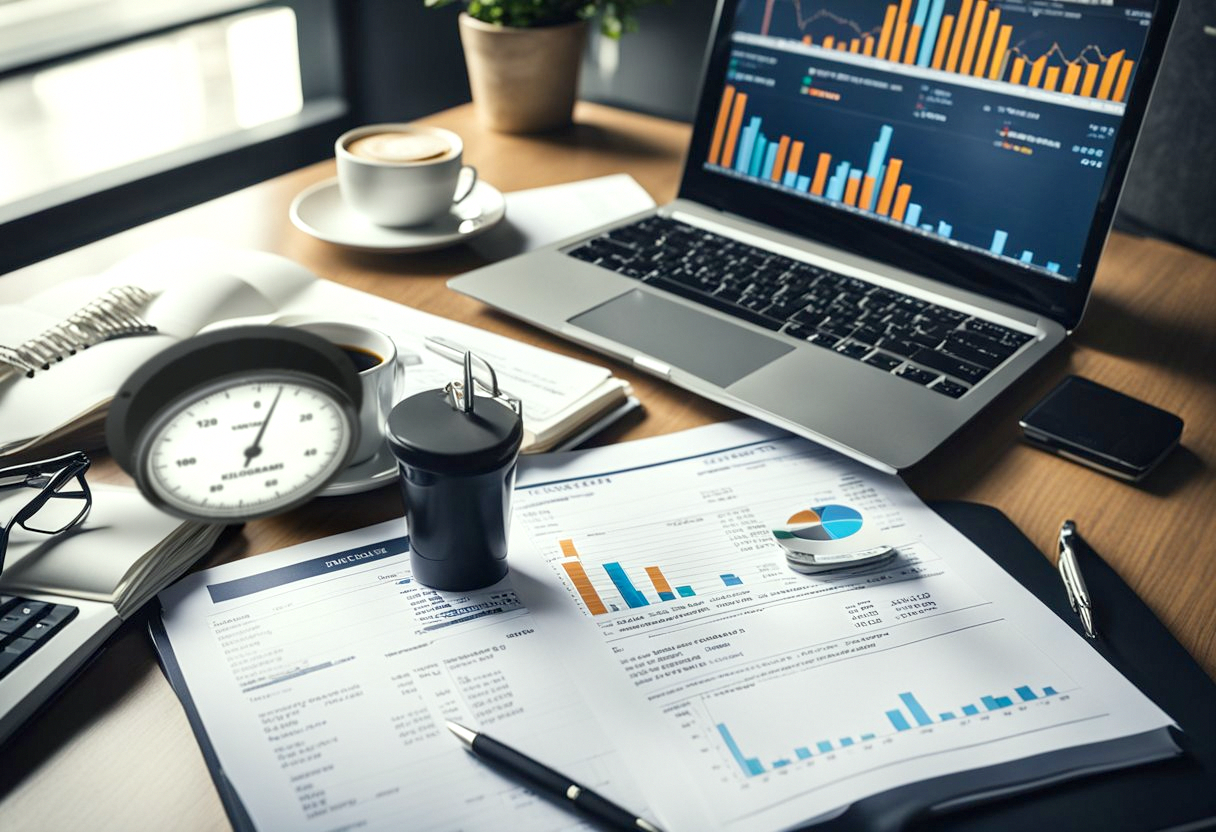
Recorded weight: **5** kg
